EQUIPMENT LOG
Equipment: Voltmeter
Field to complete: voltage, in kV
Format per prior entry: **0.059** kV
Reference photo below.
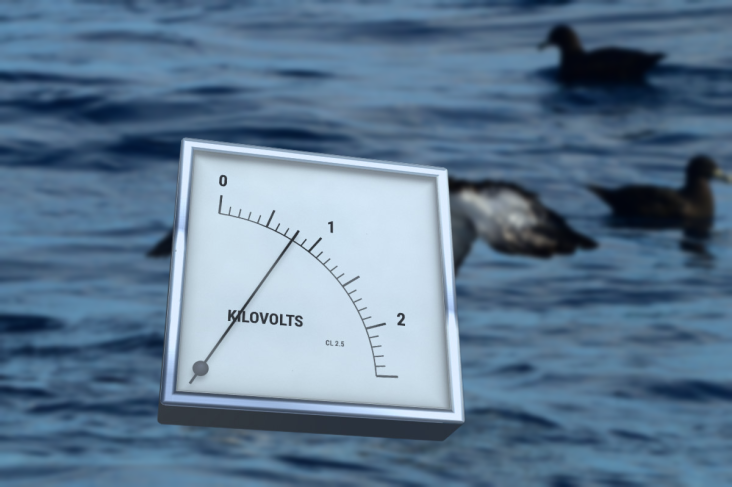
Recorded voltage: **0.8** kV
